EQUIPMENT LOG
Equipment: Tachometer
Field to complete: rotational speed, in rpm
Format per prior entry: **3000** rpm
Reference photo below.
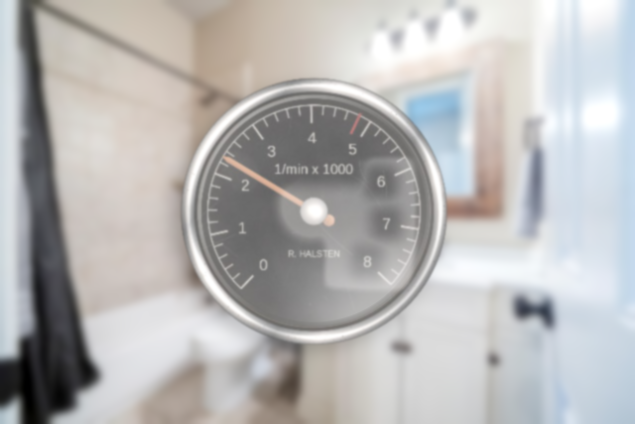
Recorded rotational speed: **2300** rpm
